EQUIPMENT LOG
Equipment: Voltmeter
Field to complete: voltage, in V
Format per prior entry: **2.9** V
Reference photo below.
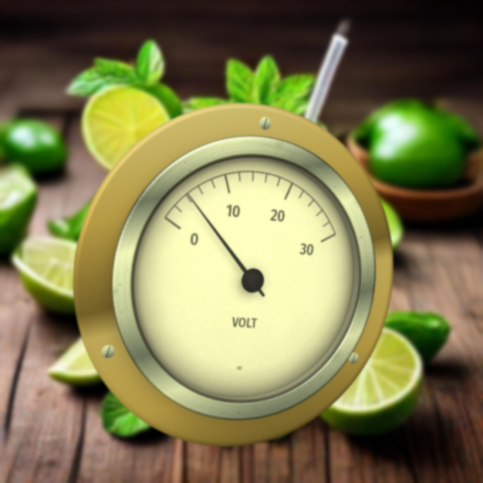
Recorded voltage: **4** V
